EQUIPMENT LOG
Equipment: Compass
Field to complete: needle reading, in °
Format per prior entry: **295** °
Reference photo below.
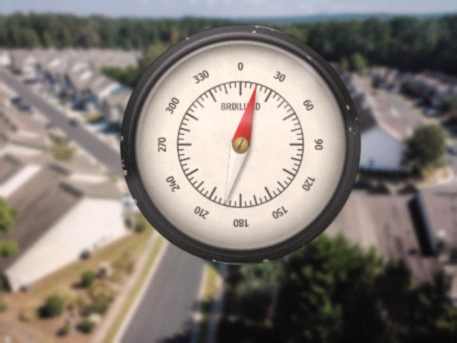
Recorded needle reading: **15** °
